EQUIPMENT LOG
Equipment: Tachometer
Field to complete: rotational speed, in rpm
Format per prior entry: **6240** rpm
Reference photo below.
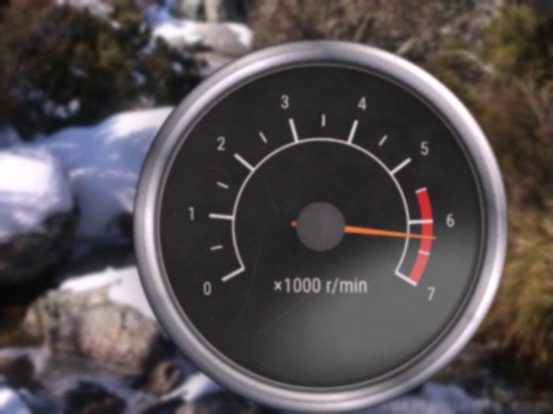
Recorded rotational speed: **6250** rpm
